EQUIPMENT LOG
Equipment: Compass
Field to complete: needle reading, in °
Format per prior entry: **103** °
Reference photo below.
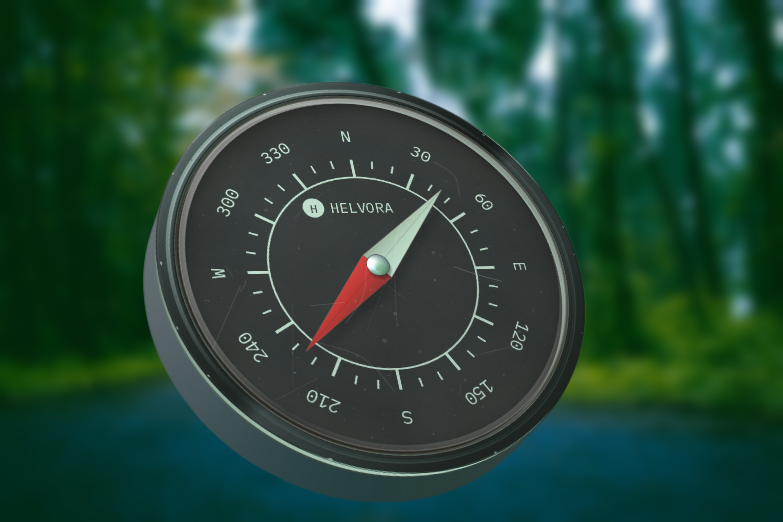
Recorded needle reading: **225** °
